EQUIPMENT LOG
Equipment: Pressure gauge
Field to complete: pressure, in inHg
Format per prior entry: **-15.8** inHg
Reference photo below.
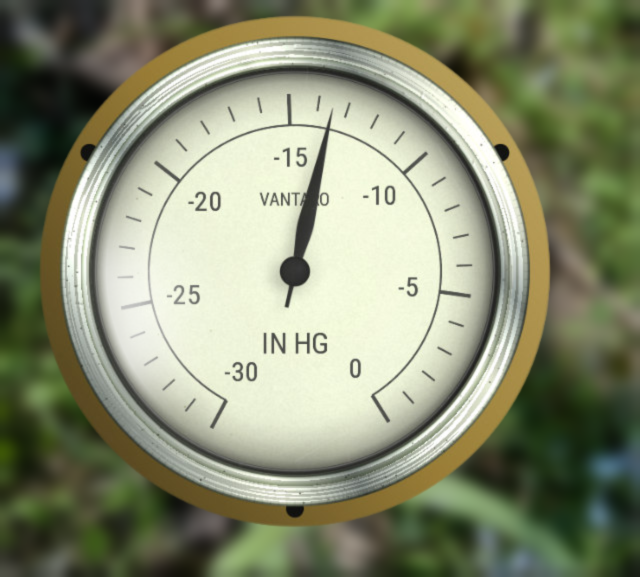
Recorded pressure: **-13.5** inHg
